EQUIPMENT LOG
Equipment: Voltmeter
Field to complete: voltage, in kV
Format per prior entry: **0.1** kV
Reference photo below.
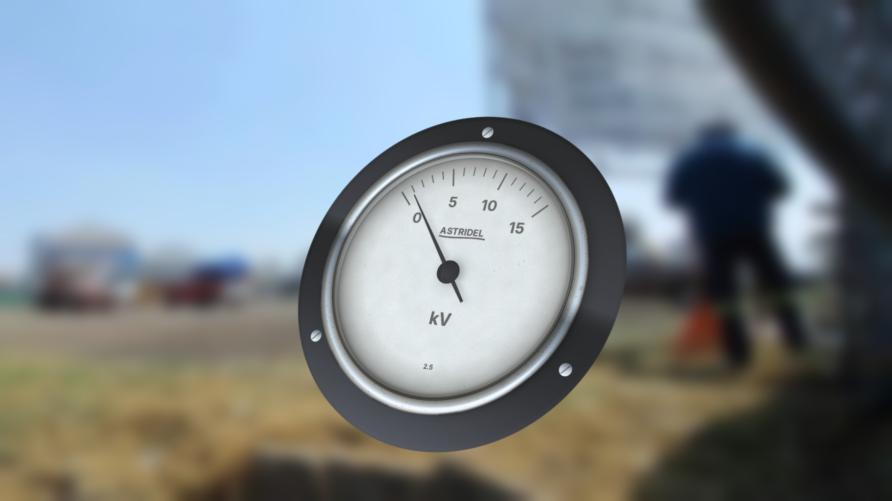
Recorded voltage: **1** kV
